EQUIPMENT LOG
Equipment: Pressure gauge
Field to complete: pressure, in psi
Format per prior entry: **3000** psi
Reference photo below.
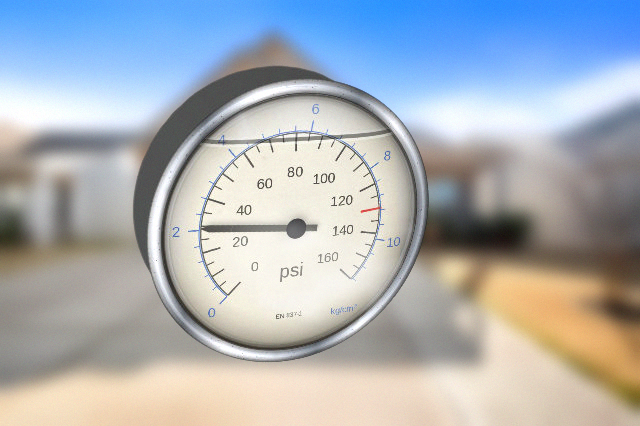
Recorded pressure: **30** psi
